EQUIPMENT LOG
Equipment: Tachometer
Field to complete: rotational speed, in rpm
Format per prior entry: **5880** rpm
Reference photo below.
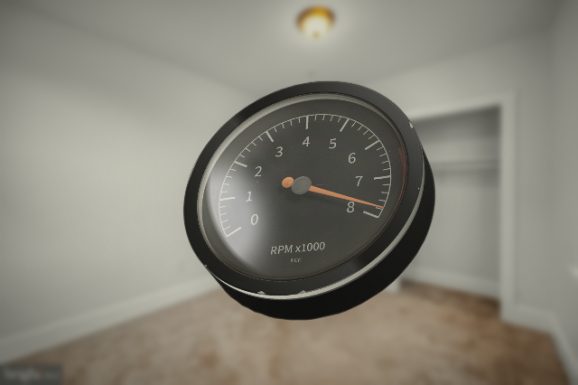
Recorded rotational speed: **7800** rpm
